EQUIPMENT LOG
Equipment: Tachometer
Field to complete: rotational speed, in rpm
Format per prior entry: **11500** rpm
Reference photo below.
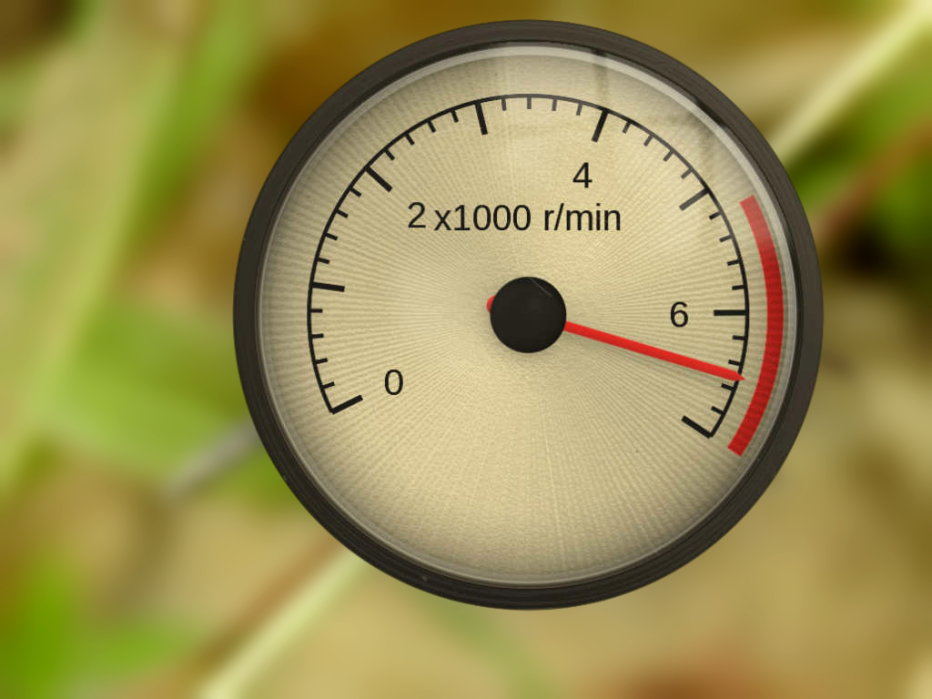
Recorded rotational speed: **6500** rpm
